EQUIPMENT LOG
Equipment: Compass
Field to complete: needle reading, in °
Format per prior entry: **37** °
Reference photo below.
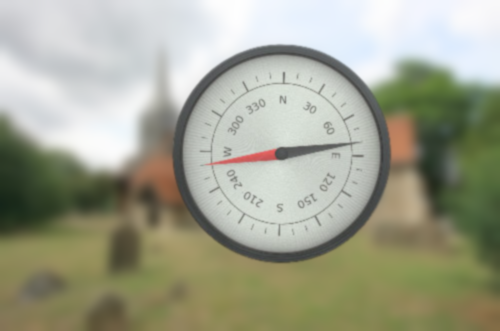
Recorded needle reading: **260** °
